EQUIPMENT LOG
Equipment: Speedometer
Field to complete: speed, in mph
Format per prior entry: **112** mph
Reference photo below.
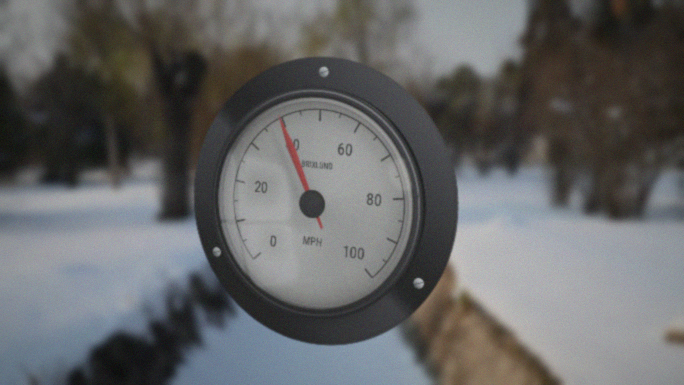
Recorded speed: **40** mph
